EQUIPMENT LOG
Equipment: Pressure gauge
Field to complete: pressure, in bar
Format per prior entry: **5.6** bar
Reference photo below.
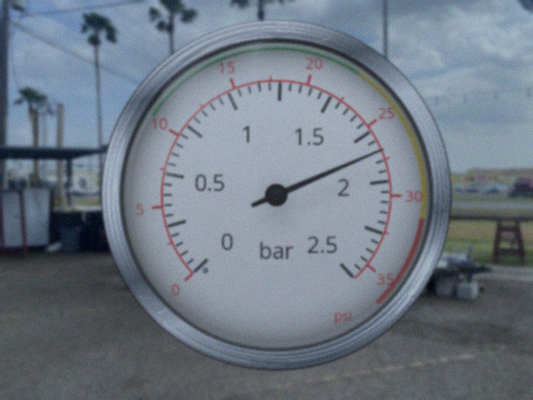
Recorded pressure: **1.85** bar
